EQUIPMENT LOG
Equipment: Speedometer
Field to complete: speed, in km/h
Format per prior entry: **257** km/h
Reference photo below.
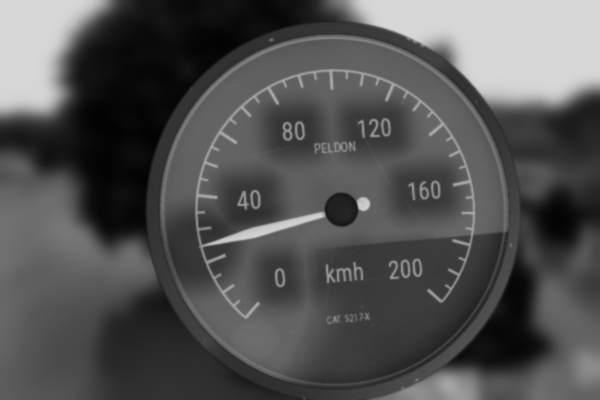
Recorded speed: **25** km/h
